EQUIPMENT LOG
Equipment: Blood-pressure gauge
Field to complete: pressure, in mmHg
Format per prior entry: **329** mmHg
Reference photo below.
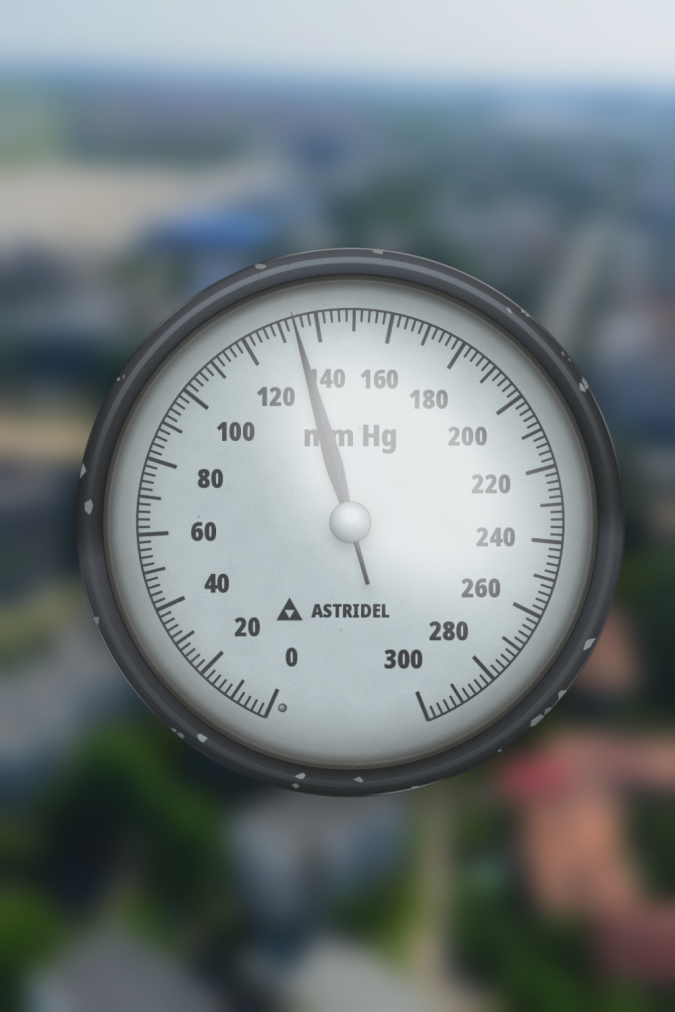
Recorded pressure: **134** mmHg
